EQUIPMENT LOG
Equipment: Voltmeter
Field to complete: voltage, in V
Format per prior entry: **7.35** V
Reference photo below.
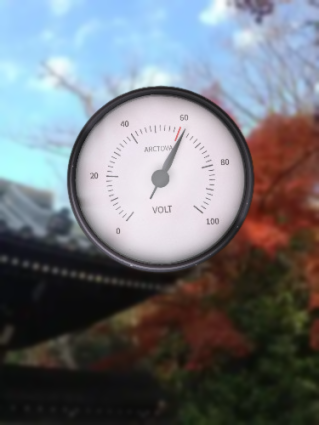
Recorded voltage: **62** V
